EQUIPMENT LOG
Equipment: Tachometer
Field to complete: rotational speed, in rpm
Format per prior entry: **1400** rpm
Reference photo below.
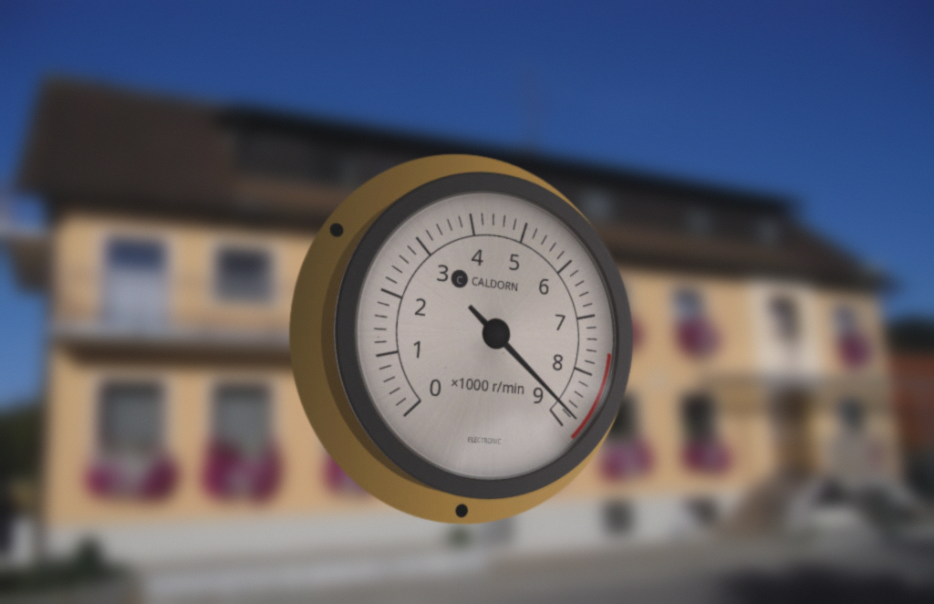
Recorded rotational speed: **8800** rpm
